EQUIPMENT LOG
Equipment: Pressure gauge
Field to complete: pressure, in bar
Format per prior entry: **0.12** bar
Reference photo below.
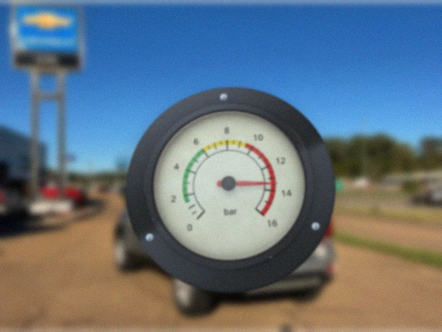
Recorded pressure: **13.5** bar
